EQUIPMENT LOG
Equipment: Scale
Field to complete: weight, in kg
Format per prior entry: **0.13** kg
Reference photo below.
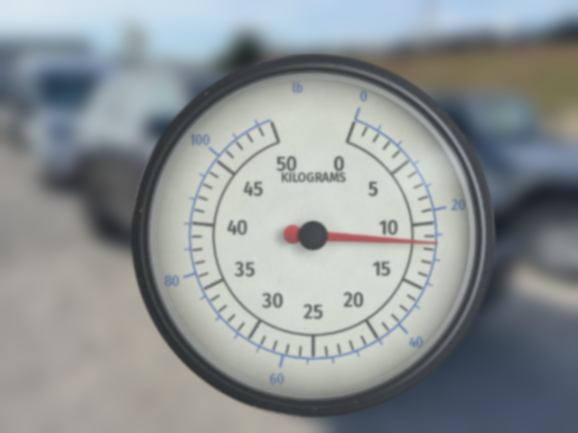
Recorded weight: **11.5** kg
